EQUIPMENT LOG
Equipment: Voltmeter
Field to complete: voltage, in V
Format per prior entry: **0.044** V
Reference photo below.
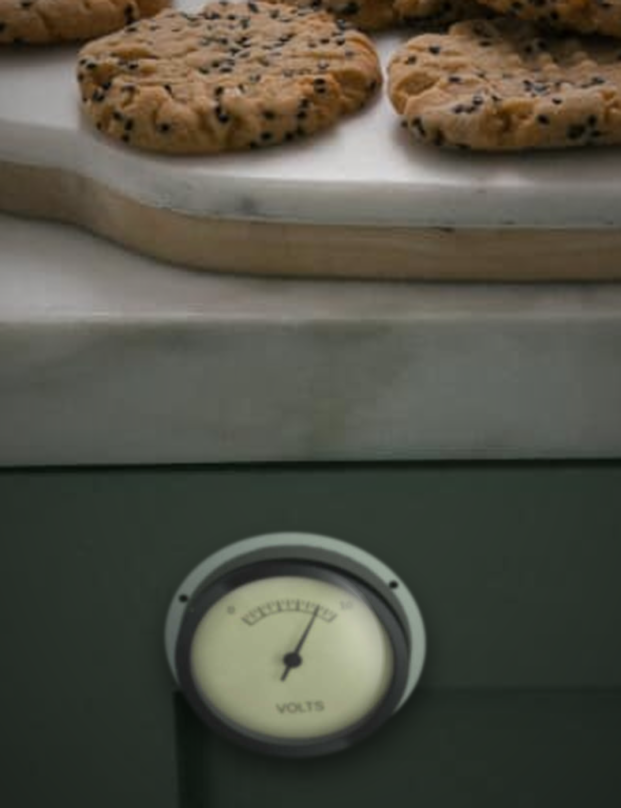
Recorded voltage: **8** V
